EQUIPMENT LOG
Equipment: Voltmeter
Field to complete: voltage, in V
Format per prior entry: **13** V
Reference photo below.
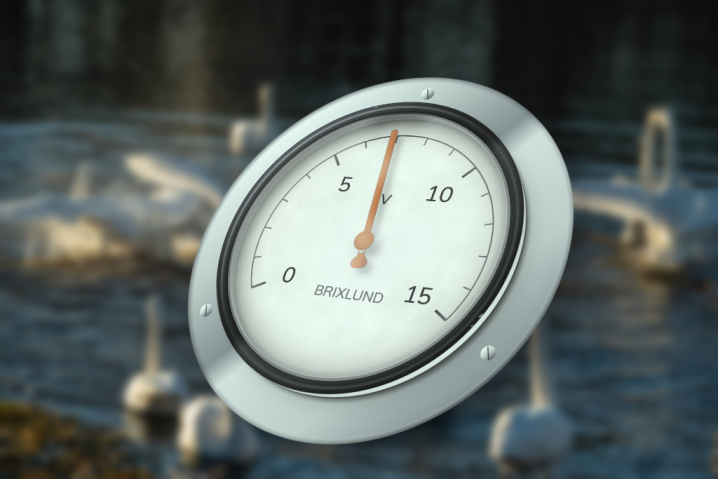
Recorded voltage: **7** V
